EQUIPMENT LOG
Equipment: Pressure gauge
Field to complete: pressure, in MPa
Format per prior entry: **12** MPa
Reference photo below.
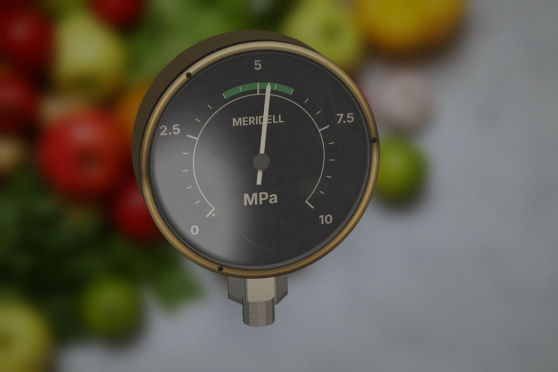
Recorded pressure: **5.25** MPa
